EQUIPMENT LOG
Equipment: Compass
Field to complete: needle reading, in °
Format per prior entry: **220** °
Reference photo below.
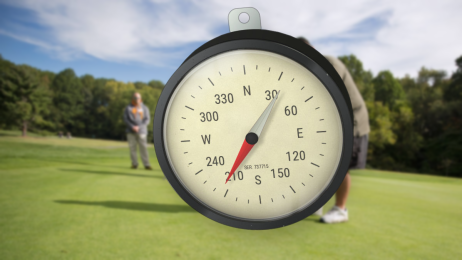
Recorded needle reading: **215** °
